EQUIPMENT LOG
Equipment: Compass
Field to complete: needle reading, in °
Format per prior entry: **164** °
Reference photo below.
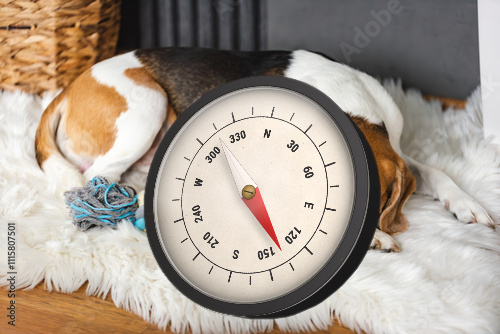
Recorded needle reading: **135** °
